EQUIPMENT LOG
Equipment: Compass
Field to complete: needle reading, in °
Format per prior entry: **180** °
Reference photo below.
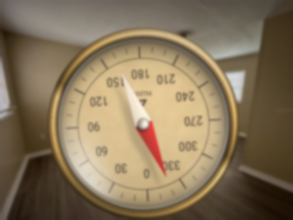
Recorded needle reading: **340** °
